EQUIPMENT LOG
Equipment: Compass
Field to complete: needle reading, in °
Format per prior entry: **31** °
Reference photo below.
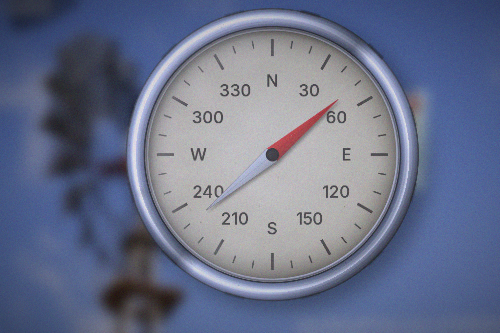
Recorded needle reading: **50** °
